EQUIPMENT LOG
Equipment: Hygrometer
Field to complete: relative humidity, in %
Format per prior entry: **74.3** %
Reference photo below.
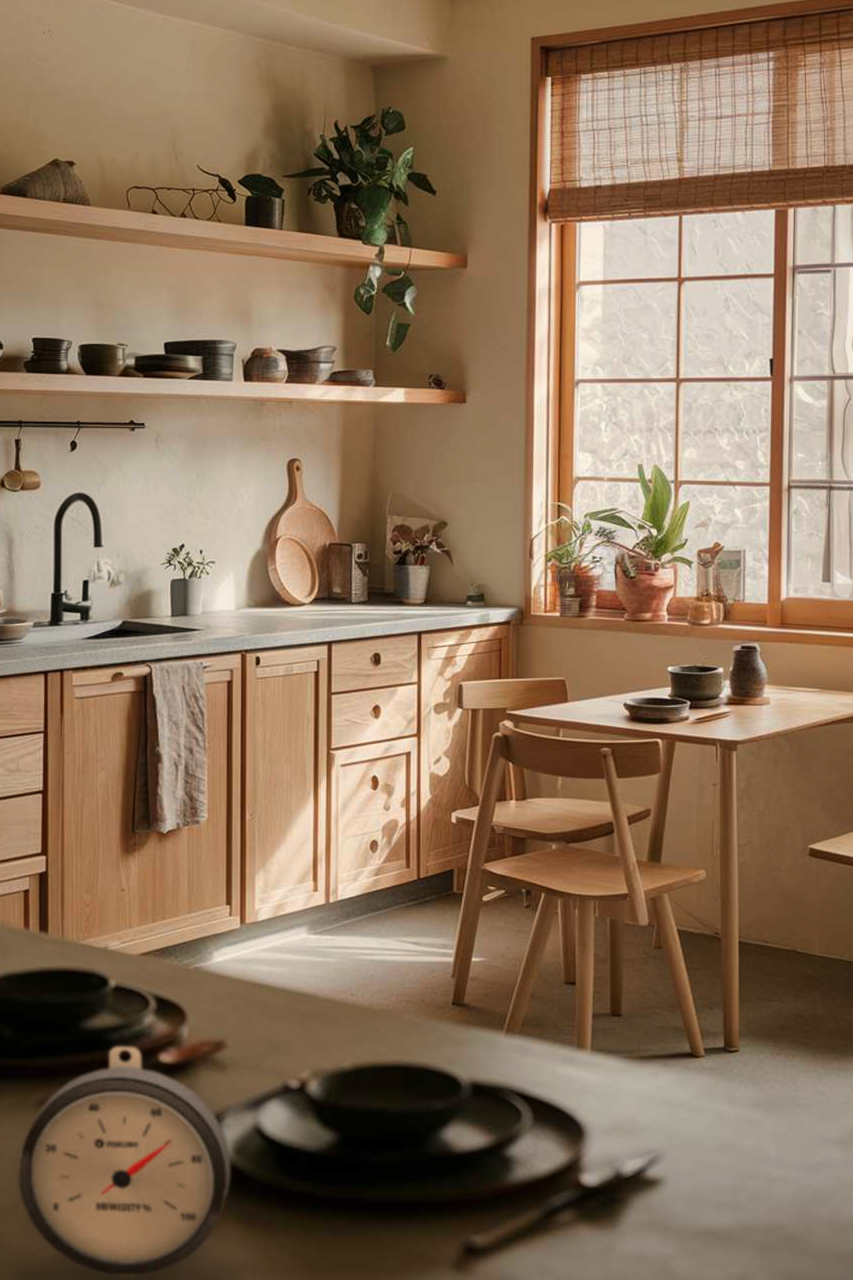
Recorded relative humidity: **70** %
